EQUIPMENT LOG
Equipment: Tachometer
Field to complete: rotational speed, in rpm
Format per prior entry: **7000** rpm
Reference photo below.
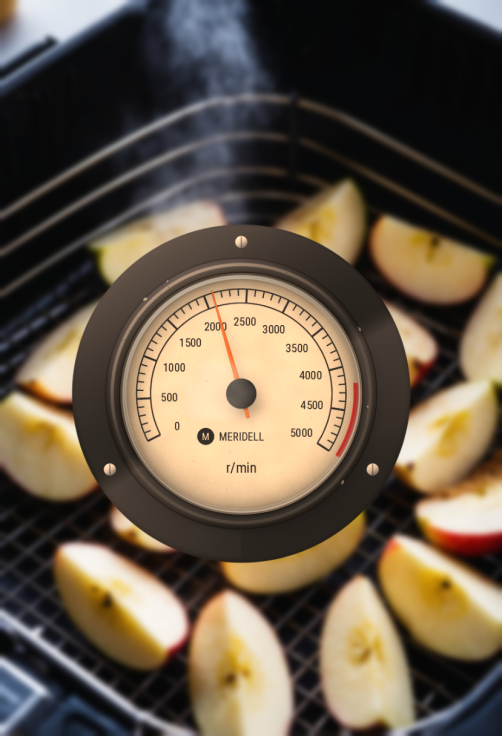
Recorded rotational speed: **2100** rpm
